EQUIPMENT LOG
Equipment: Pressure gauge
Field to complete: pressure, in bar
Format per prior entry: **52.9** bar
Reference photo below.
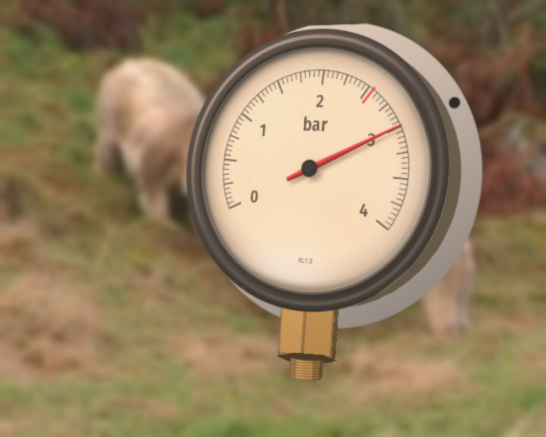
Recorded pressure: **3** bar
